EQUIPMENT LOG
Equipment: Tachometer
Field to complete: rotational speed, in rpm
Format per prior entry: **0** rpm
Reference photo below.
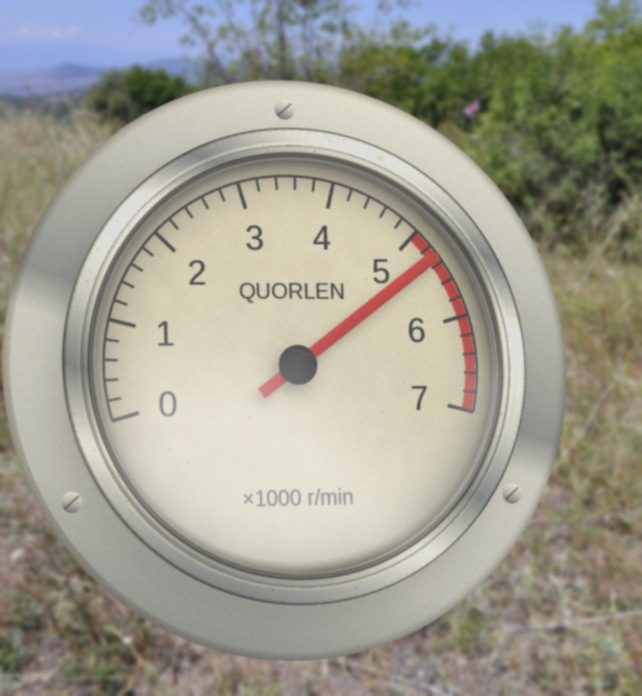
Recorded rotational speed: **5300** rpm
